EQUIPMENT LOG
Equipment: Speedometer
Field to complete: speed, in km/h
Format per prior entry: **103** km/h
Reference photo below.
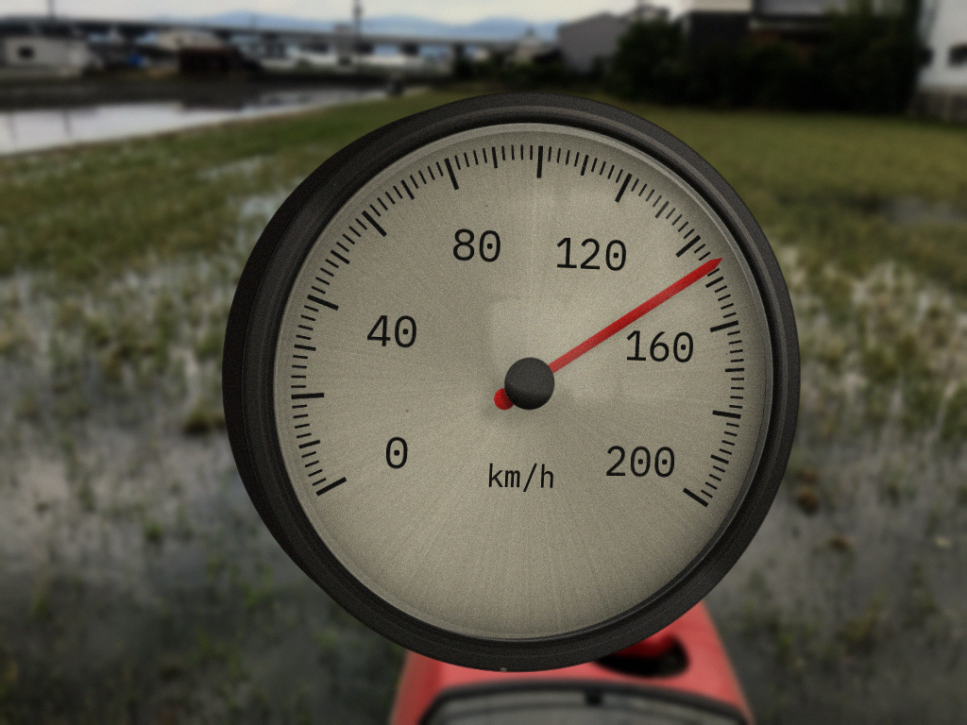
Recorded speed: **146** km/h
